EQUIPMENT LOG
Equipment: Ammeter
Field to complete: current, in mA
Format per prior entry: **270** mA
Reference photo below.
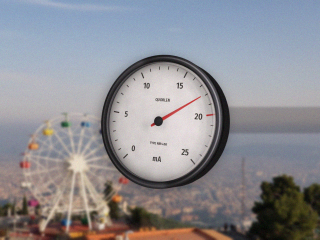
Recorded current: **18** mA
